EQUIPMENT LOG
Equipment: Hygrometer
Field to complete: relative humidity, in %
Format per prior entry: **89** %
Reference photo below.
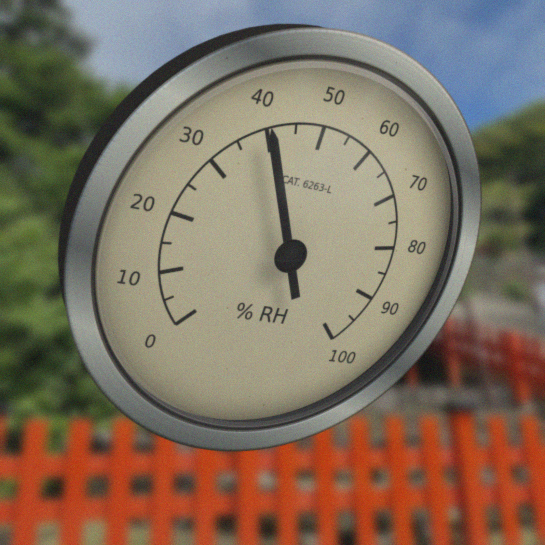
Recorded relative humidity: **40** %
